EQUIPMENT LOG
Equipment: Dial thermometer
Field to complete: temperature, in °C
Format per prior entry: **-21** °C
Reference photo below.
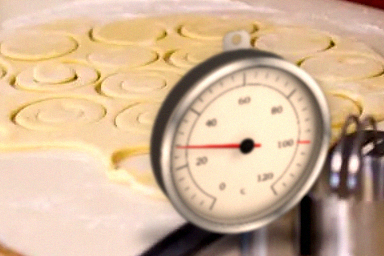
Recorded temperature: **28** °C
